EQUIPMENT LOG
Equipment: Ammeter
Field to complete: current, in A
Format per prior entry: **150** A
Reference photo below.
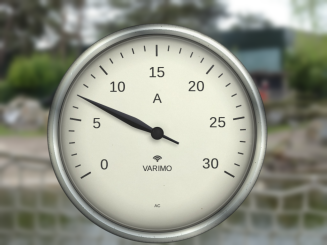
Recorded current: **7** A
